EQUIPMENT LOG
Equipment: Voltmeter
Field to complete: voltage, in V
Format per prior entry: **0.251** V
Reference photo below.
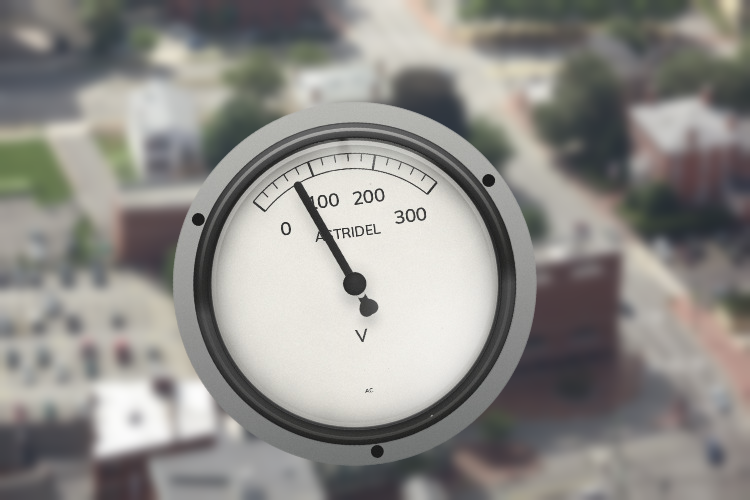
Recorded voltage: **70** V
